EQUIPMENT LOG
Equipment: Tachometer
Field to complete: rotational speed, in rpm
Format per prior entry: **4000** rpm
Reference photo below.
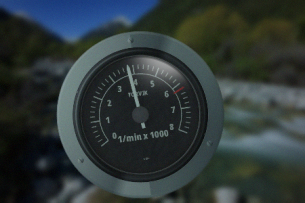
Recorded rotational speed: **3800** rpm
